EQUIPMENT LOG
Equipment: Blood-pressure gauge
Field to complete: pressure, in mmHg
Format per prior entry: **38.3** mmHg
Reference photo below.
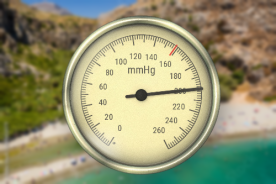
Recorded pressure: **200** mmHg
